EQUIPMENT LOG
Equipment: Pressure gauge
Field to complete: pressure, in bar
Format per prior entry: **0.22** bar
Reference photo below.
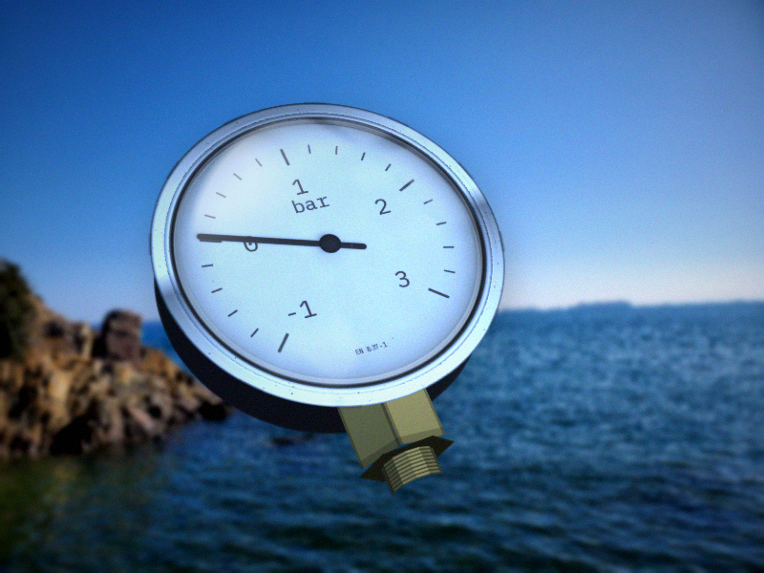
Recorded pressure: **0** bar
